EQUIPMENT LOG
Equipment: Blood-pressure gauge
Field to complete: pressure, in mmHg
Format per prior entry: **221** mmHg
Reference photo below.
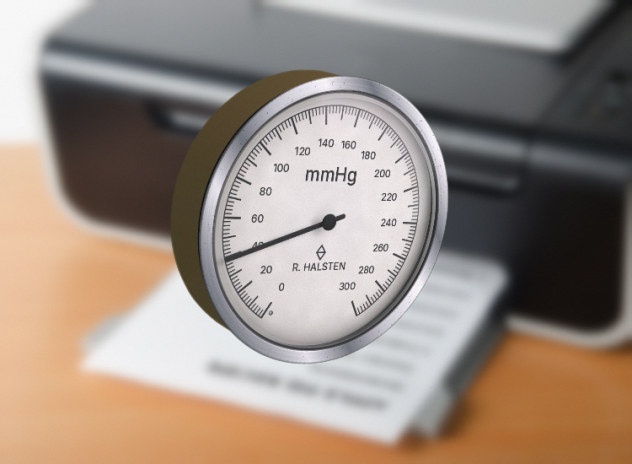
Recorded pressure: **40** mmHg
